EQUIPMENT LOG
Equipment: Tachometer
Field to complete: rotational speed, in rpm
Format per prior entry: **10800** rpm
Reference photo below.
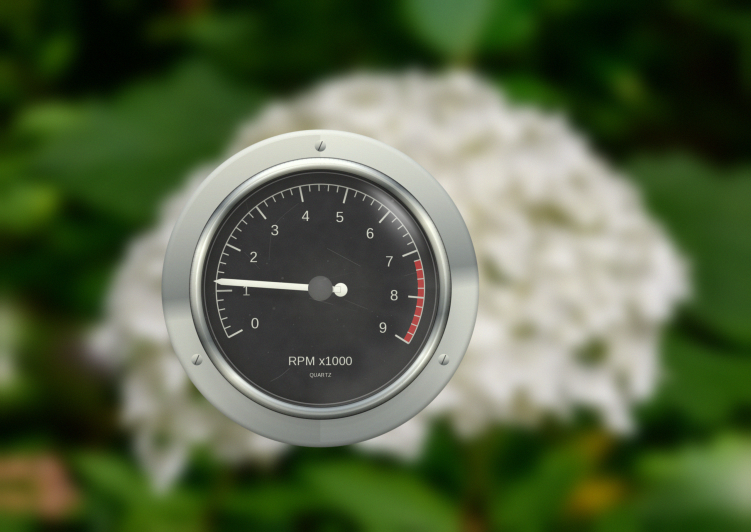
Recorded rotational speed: **1200** rpm
